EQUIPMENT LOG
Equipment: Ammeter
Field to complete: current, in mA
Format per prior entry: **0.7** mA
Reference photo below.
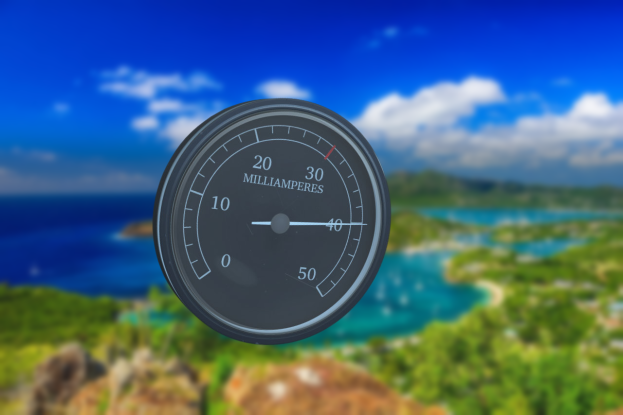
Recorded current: **40** mA
